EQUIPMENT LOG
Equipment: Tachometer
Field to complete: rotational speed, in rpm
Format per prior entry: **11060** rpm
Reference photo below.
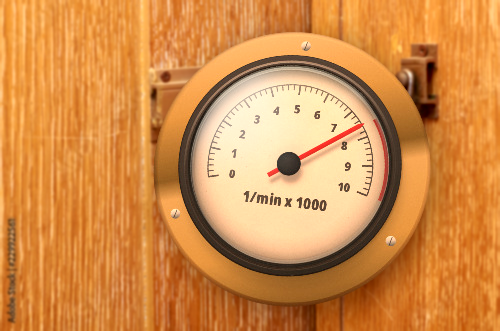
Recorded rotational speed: **7600** rpm
